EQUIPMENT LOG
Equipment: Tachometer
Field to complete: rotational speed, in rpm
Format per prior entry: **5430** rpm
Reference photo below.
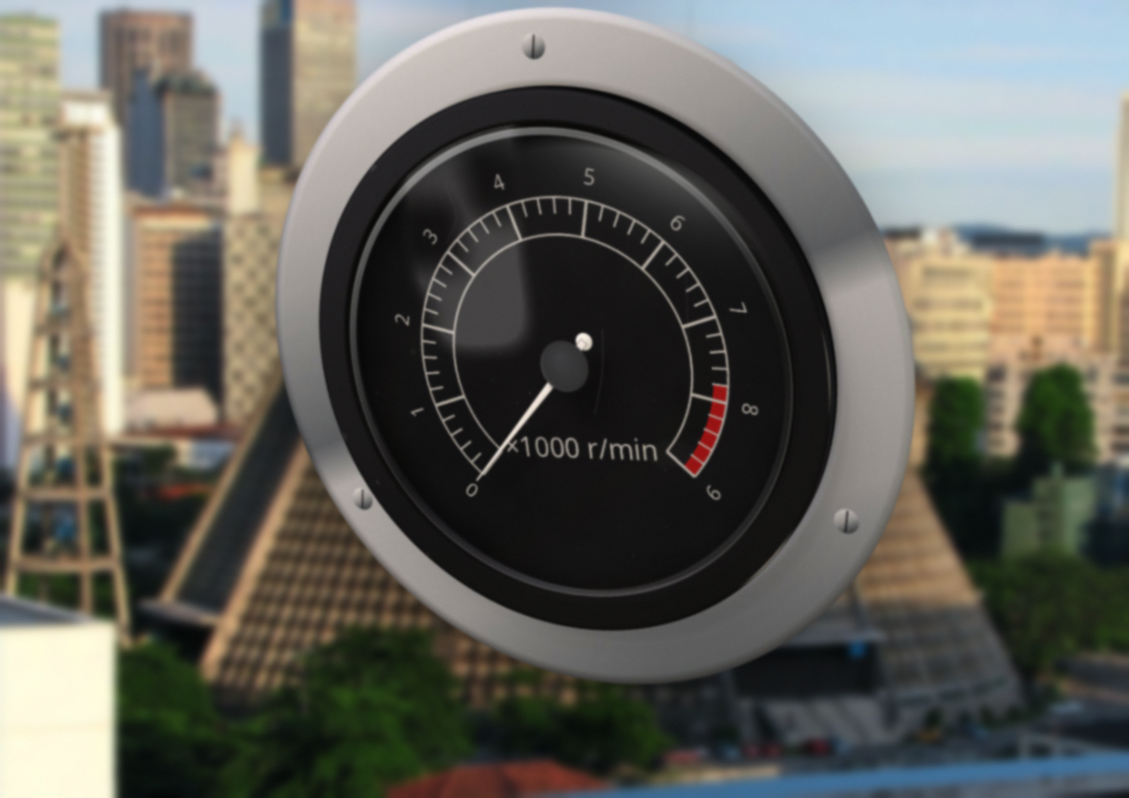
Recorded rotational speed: **0** rpm
